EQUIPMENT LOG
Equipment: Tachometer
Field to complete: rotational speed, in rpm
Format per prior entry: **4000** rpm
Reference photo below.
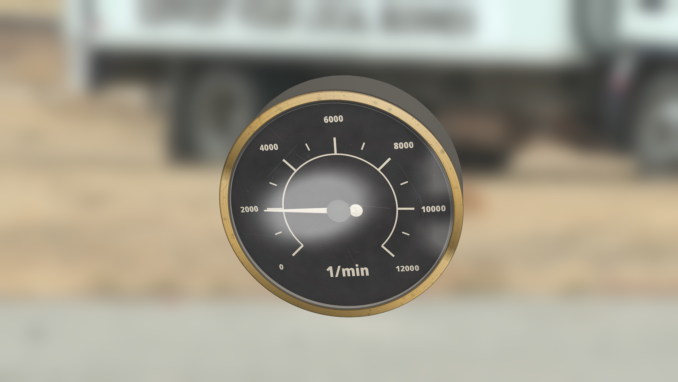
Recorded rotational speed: **2000** rpm
